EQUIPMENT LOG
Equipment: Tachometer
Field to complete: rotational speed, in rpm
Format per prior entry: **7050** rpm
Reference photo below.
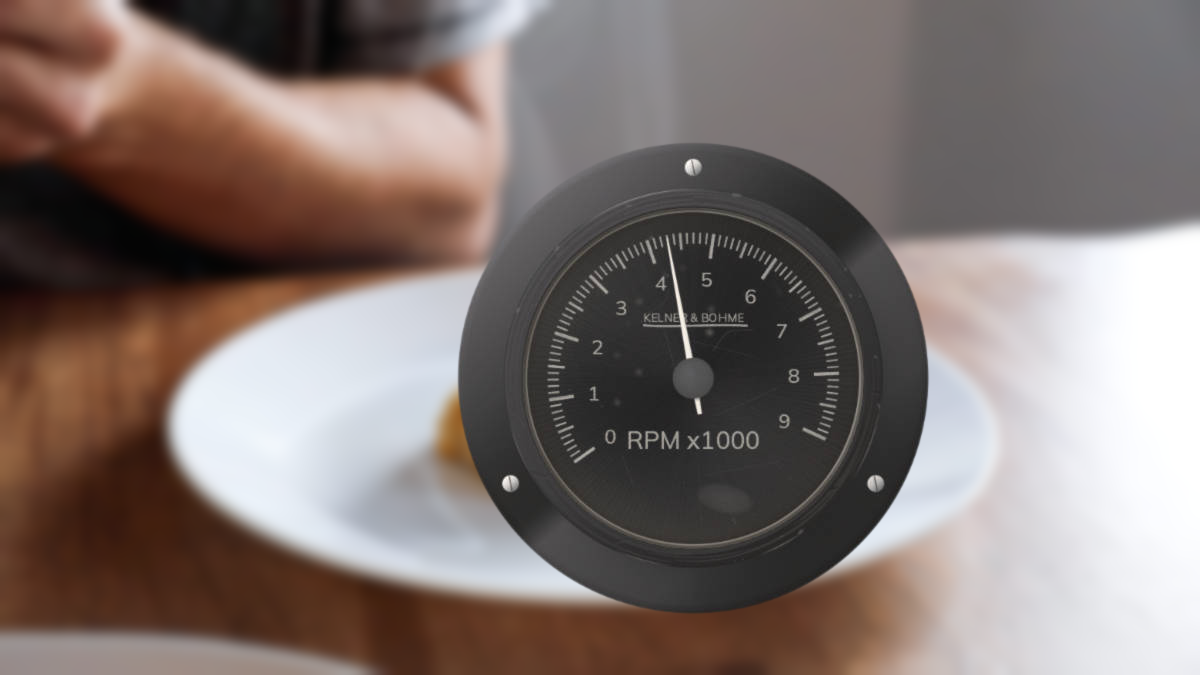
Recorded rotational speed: **4300** rpm
